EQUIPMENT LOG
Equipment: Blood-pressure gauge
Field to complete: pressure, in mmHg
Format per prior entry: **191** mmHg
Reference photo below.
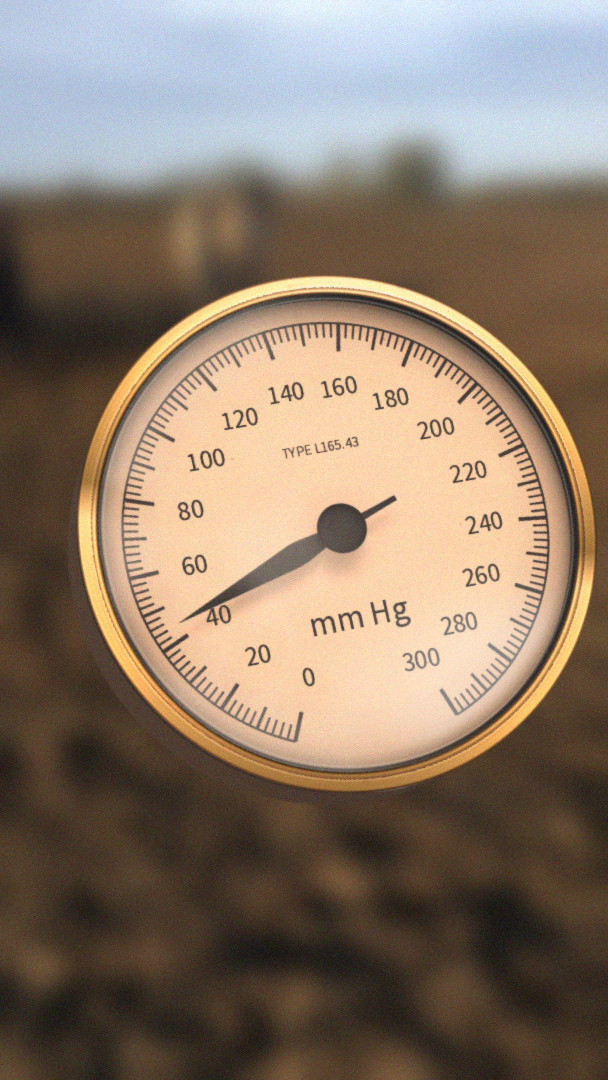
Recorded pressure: **44** mmHg
